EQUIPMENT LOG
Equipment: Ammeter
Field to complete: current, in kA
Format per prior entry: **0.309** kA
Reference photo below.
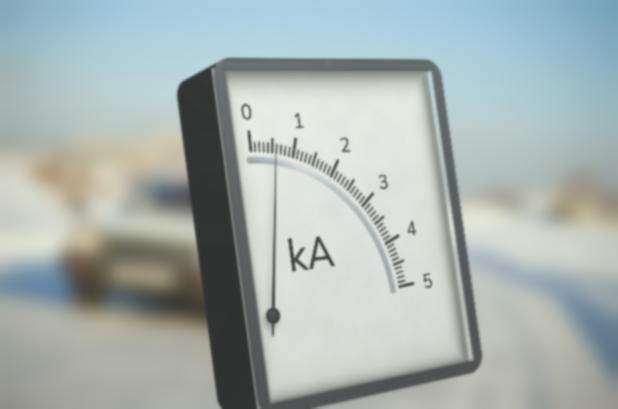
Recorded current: **0.5** kA
